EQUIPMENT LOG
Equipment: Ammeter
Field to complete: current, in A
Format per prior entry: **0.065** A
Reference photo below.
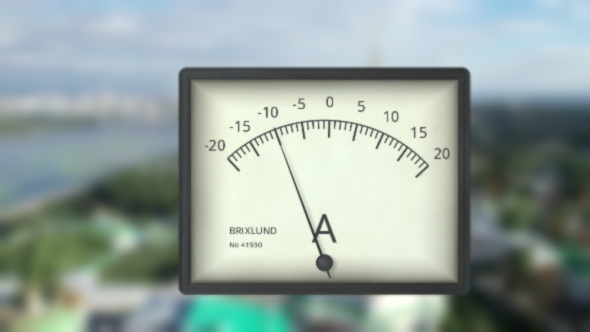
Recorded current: **-10** A
